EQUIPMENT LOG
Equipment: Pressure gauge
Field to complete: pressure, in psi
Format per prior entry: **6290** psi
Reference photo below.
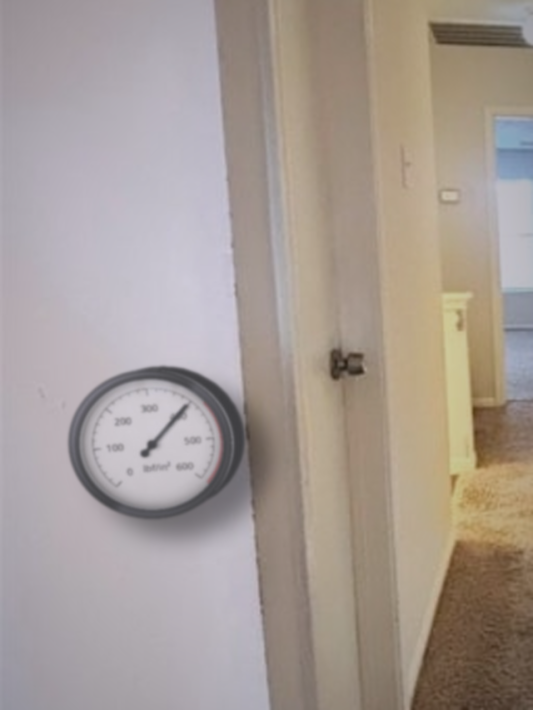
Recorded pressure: **400** psi
